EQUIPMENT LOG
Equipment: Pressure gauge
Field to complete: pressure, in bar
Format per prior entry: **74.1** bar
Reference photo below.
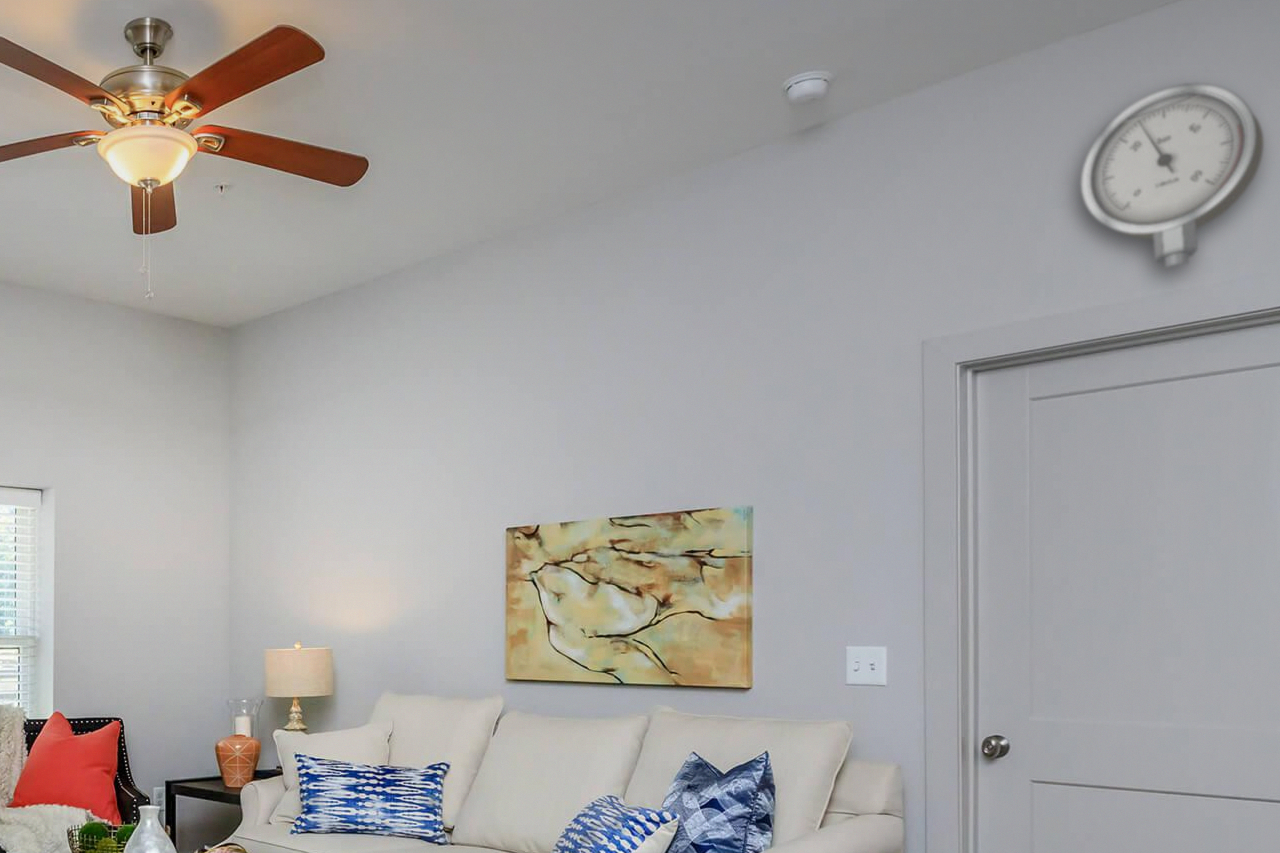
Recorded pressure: **25** bar
